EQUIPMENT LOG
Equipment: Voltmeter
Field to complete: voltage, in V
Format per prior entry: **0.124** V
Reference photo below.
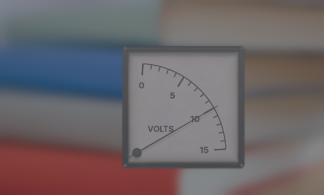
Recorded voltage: **10** V
